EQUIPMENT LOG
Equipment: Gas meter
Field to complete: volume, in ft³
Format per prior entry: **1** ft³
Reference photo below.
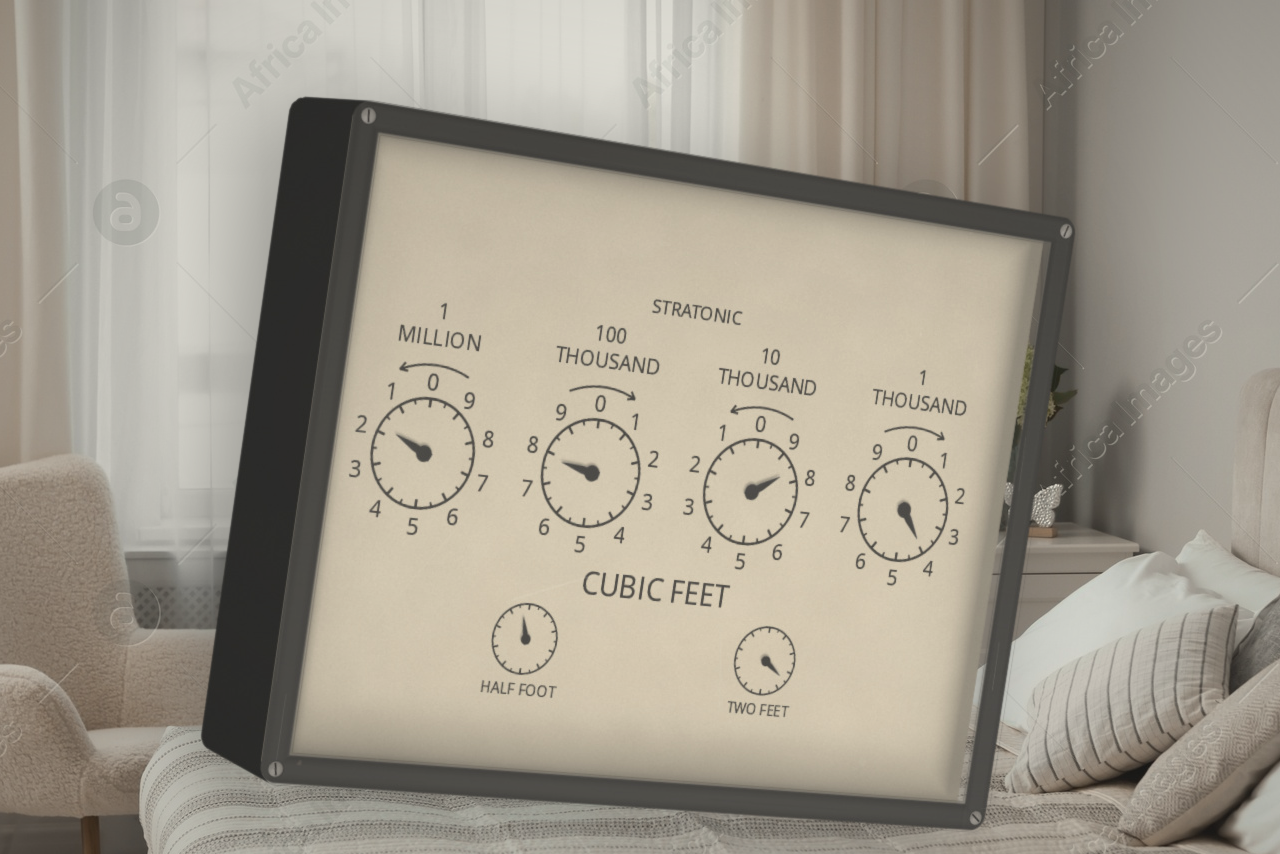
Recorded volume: **178400** ft³
